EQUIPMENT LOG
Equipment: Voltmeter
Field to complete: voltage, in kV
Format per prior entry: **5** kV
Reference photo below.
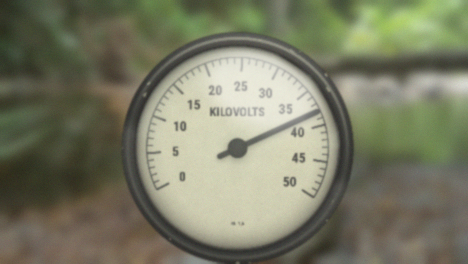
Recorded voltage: **38** kV
